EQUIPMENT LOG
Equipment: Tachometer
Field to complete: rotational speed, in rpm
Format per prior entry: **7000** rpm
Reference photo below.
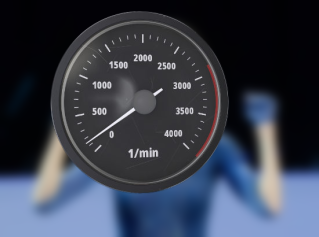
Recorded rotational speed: **150** rpm
